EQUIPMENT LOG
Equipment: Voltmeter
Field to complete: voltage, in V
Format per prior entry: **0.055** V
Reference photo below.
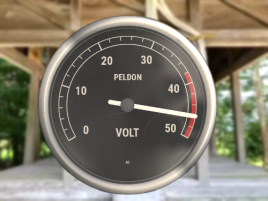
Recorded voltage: **46** V
